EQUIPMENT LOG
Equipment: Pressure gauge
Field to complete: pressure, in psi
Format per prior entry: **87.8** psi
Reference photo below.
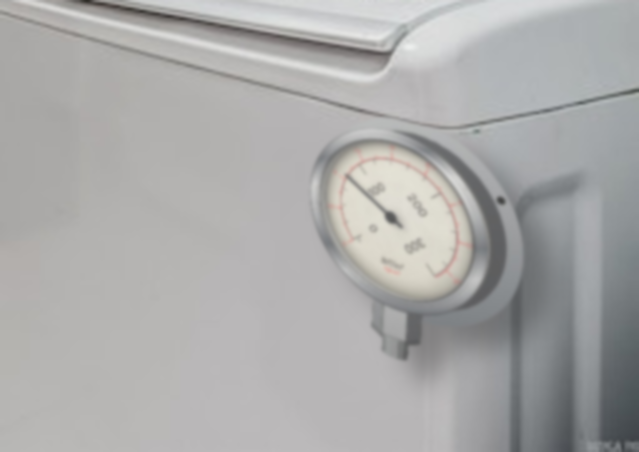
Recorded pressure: **80** psi
